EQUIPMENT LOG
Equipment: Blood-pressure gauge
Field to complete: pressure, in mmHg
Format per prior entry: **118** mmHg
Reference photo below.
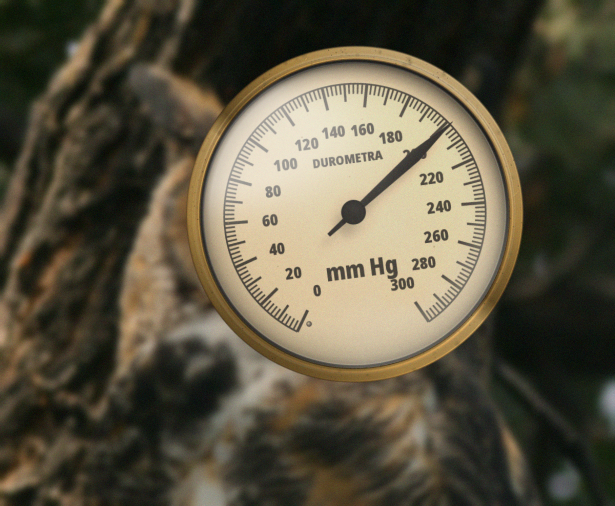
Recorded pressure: **202** mmHg
